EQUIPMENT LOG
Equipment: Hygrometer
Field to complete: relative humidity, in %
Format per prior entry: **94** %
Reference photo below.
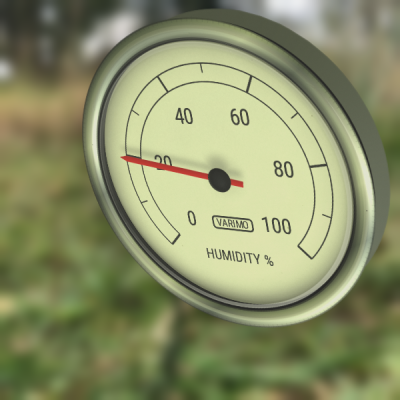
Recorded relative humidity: **20** %
